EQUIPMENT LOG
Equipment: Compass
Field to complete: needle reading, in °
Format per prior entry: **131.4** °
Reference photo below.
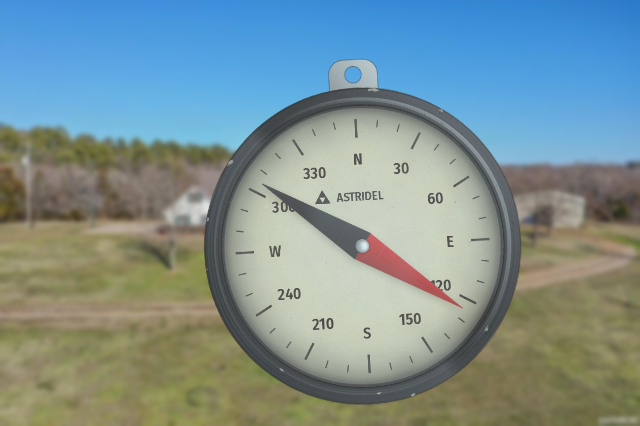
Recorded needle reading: **125** °
